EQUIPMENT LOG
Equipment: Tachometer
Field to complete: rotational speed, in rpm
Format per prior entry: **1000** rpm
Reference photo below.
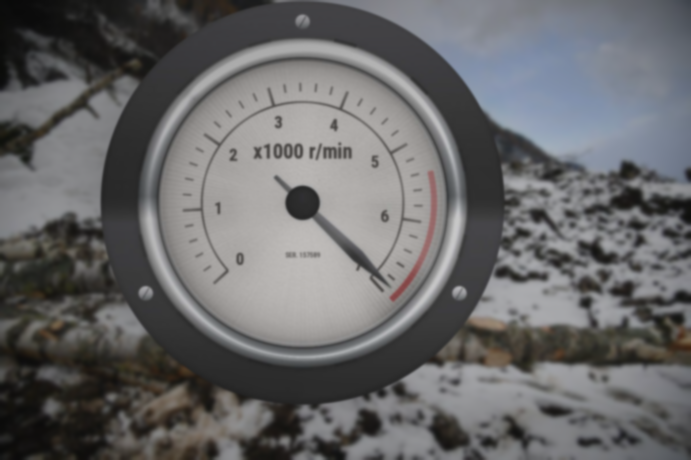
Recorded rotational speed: **6900** rpm
